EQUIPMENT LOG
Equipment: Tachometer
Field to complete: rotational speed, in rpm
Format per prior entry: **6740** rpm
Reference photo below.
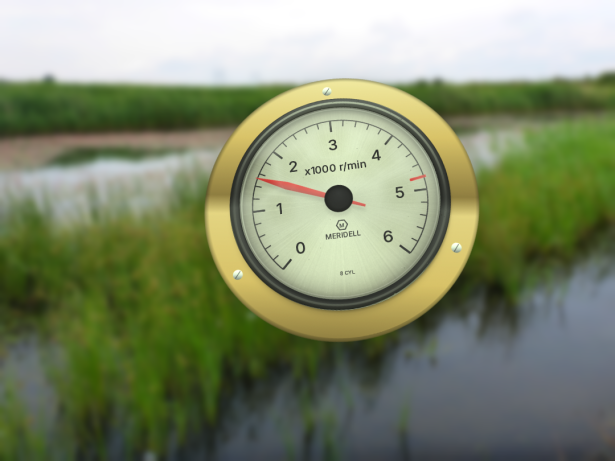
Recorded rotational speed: **1500** rpm
